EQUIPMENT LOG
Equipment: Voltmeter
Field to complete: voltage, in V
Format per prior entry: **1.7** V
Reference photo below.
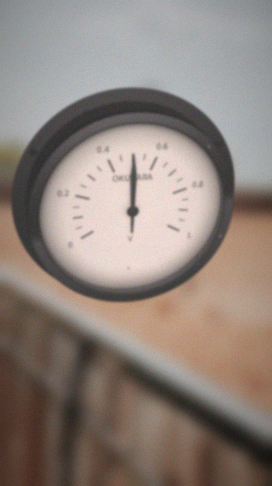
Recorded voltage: **0.5** V
